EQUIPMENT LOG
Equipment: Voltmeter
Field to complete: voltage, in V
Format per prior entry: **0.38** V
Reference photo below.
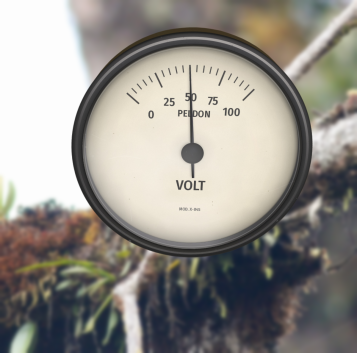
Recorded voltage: **50** V
